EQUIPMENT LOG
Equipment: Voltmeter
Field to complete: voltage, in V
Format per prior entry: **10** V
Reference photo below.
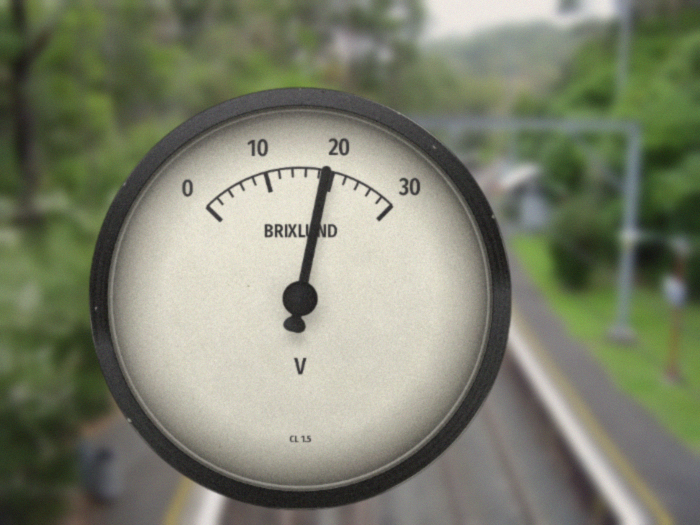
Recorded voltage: **19** V
